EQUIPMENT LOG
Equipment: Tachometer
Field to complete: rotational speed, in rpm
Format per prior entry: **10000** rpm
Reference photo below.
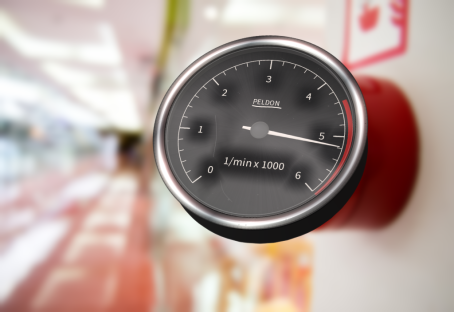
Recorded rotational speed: **5200** rpm
